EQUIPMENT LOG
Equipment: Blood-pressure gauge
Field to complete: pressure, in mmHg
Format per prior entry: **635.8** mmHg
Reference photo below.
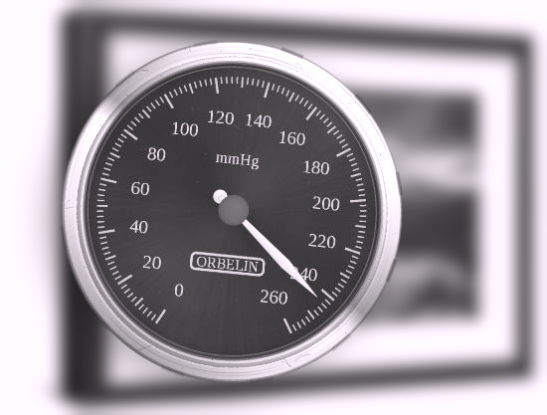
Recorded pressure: **244** mmHg
